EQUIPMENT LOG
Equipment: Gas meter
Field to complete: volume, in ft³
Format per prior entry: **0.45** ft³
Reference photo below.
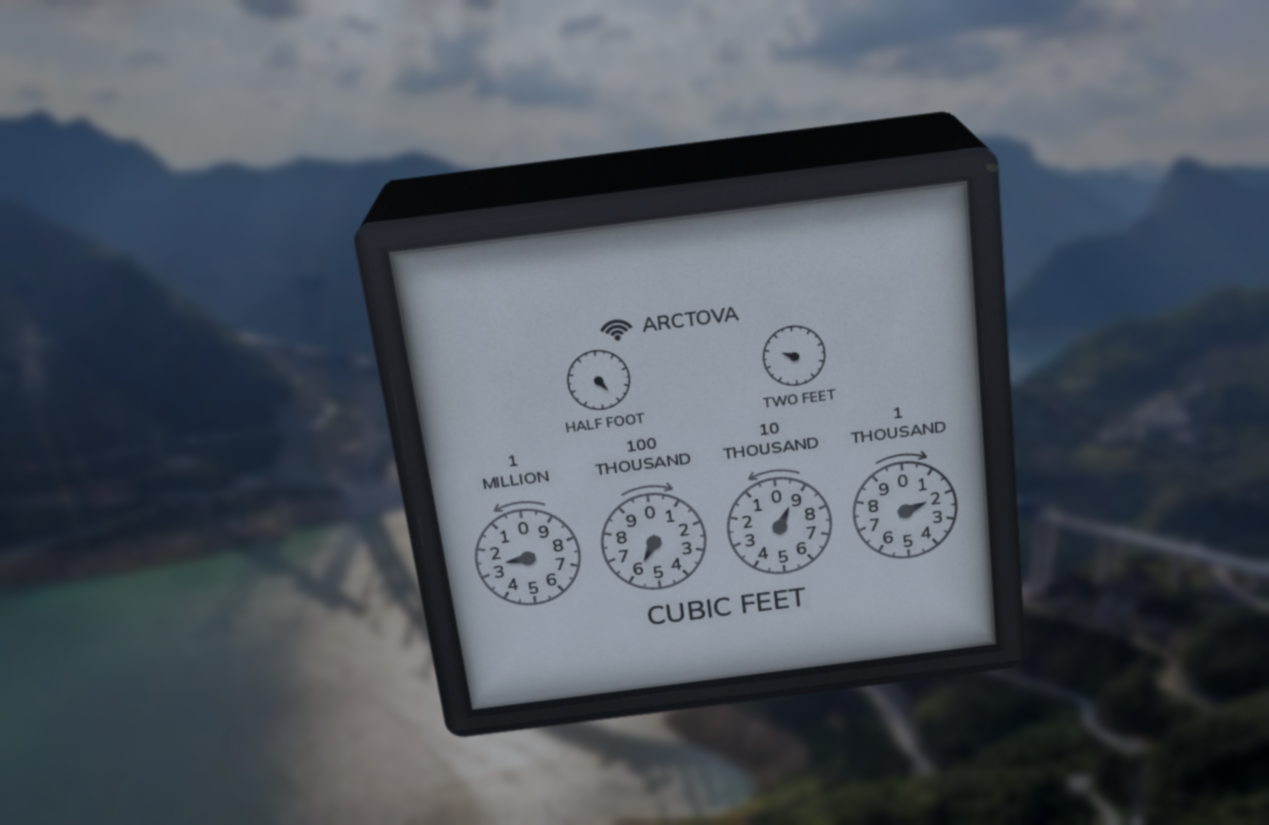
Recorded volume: **259200** ft³
